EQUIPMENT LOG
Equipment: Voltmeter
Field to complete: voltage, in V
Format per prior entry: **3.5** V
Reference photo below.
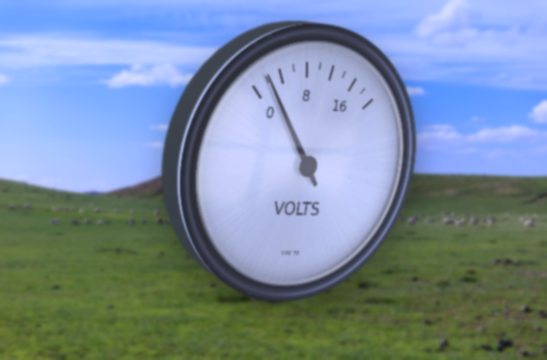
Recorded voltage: **2** V
